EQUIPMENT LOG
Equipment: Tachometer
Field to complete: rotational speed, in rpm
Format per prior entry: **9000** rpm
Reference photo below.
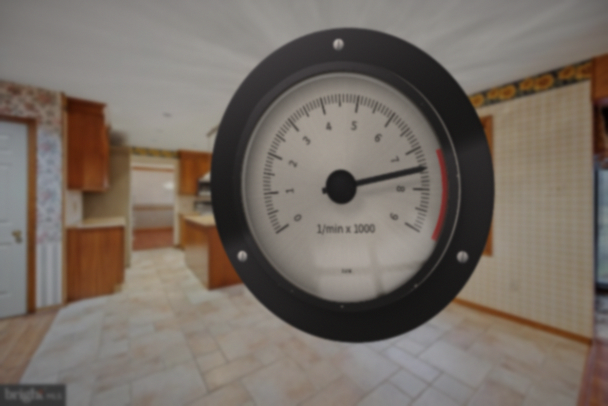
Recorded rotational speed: **7500** rpm
